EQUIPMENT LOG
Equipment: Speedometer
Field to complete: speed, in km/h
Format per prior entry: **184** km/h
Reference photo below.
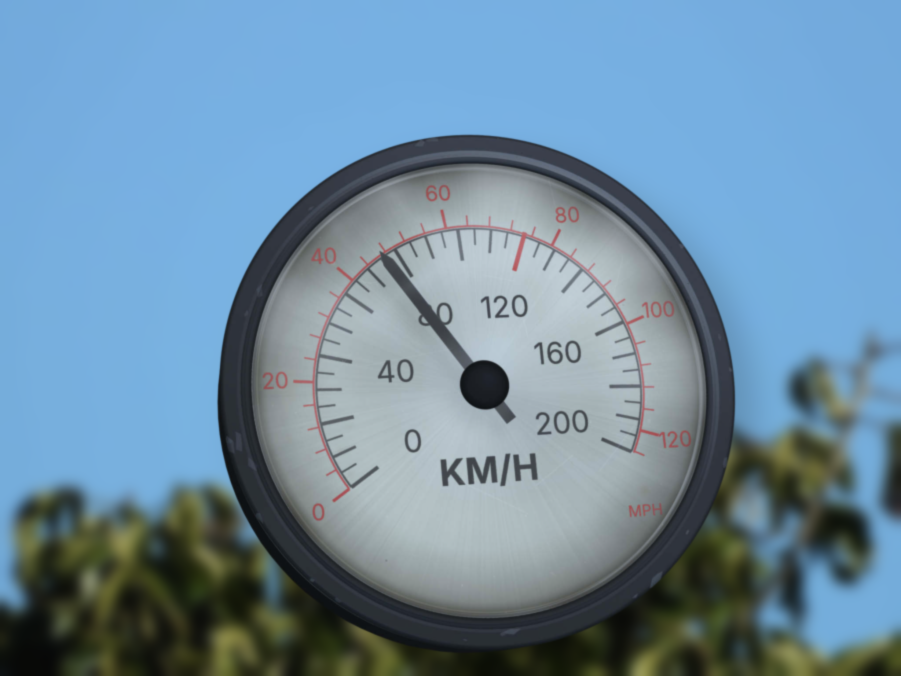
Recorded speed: **75** km/h
